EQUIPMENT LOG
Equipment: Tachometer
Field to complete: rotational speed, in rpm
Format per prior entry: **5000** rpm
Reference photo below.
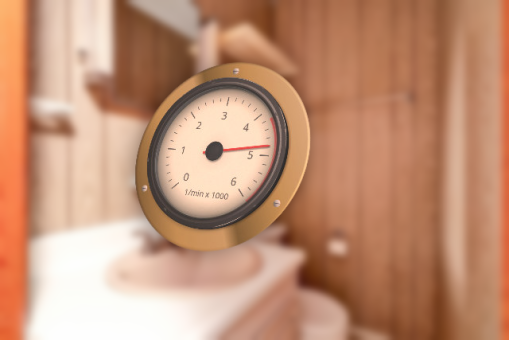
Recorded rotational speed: **4800** rpm
